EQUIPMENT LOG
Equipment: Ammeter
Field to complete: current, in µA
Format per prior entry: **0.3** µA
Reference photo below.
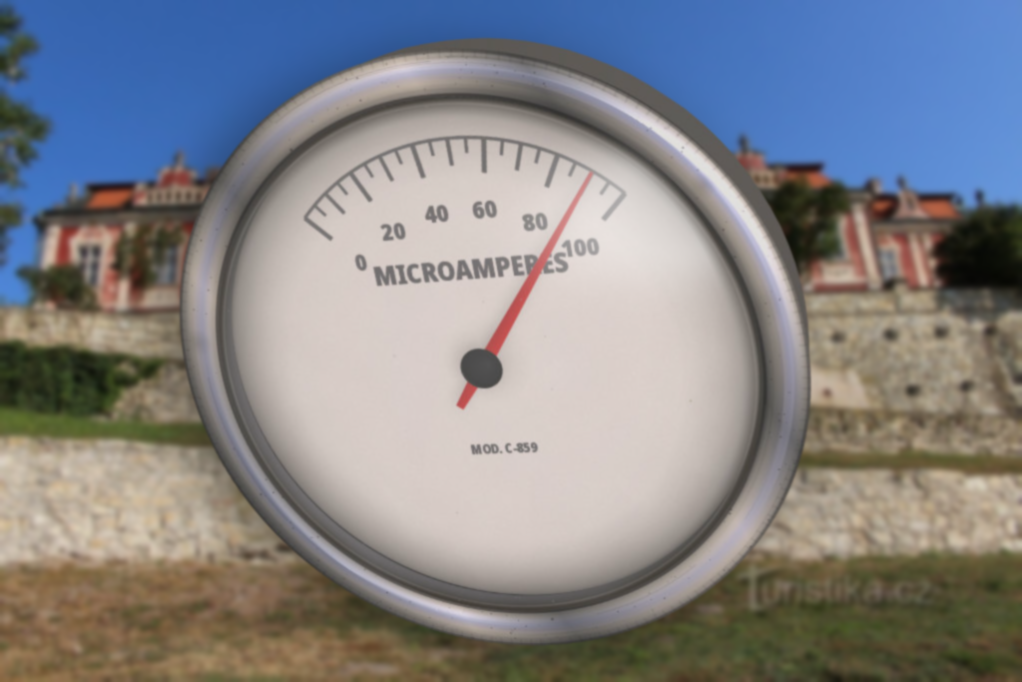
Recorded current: **90** µA
